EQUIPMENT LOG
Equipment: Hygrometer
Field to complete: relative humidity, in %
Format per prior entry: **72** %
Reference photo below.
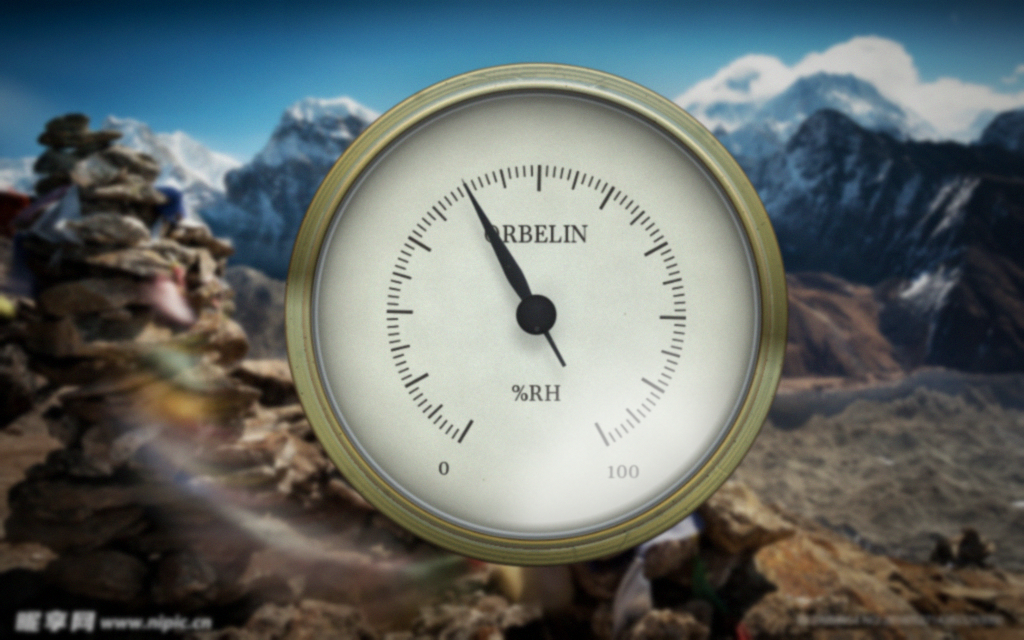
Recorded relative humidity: **40** %
